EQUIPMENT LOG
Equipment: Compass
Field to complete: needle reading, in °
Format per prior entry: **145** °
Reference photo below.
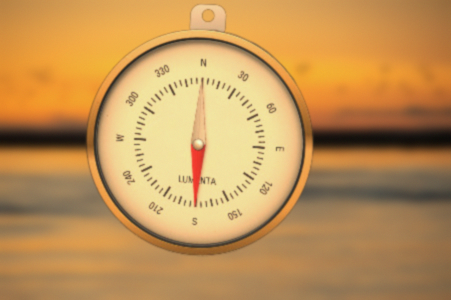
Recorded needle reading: **180** °
